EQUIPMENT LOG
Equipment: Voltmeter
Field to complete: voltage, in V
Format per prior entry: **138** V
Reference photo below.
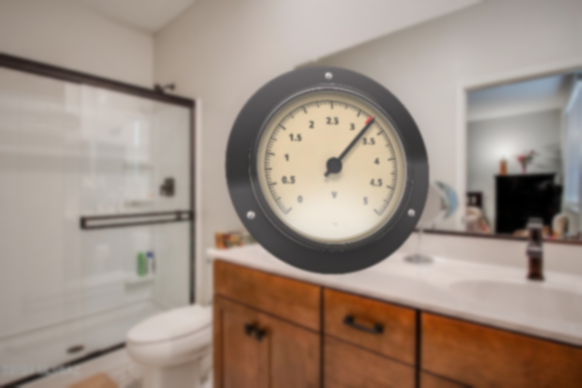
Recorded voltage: **3.25** V
